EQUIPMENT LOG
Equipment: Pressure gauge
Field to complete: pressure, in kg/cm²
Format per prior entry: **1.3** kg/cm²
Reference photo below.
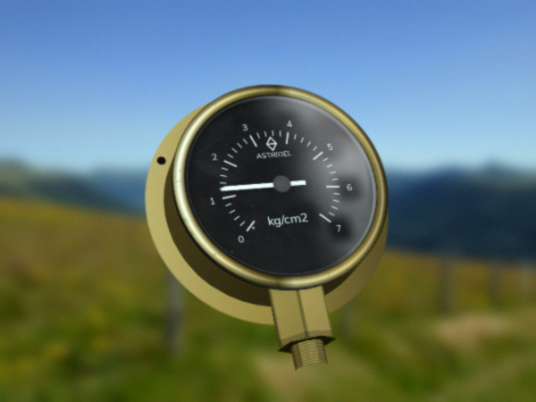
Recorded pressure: **1.2** kg/cm²
